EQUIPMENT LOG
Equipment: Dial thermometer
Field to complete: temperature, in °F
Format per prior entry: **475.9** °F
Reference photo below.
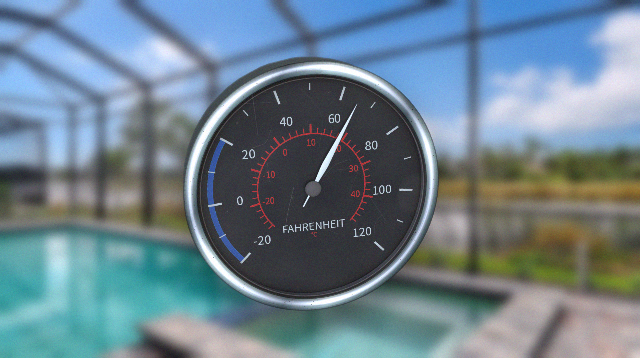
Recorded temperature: **65** °F
